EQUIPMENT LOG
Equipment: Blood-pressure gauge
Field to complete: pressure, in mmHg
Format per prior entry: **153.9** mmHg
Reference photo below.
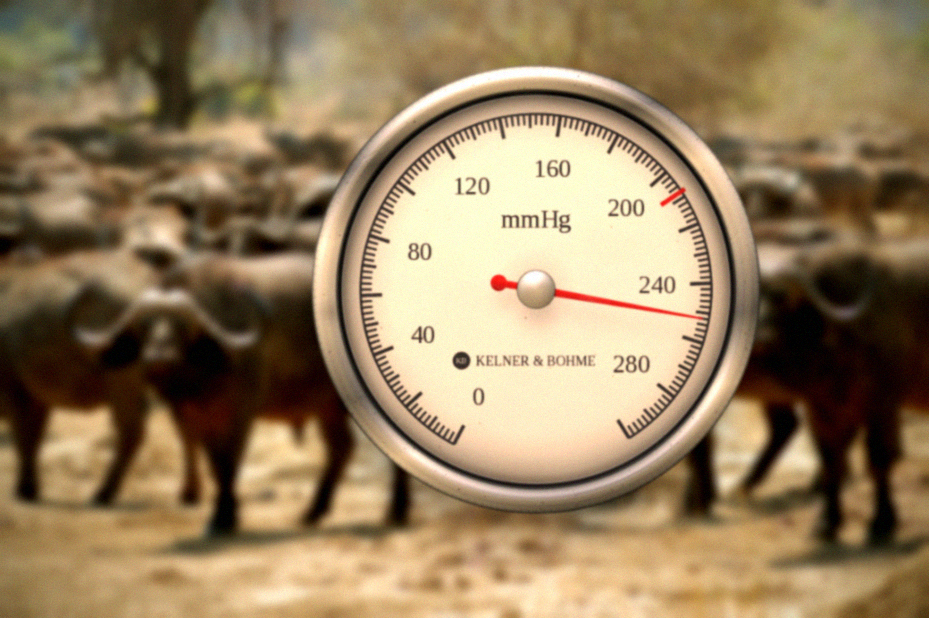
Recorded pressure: **252** mmHg
